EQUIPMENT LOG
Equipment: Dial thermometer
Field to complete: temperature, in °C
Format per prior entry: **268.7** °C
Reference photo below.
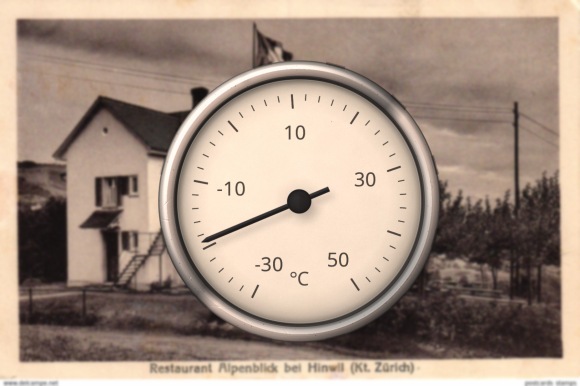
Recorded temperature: **-19** °C
